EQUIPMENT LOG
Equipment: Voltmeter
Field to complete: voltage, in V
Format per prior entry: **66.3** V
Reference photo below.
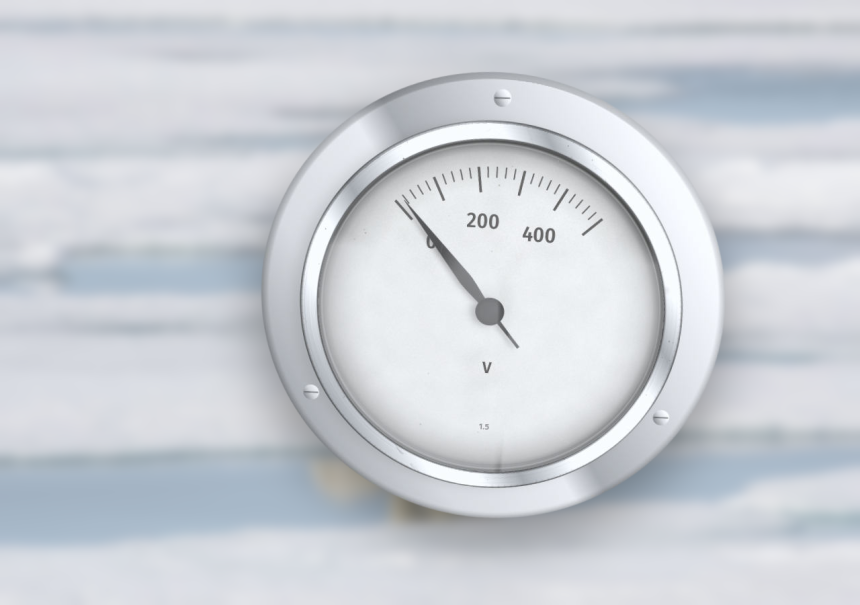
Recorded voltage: **20** V
